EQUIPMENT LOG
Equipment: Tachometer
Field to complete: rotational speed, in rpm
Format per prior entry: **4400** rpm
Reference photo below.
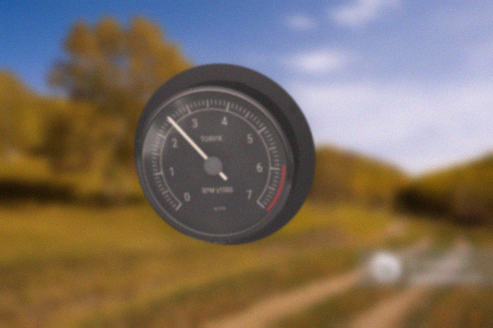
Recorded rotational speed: **2500** rpm
